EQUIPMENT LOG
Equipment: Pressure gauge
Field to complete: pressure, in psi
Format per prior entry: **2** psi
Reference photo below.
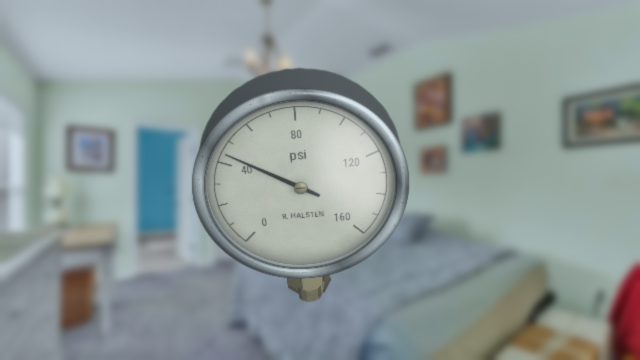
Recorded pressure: **45** psi
